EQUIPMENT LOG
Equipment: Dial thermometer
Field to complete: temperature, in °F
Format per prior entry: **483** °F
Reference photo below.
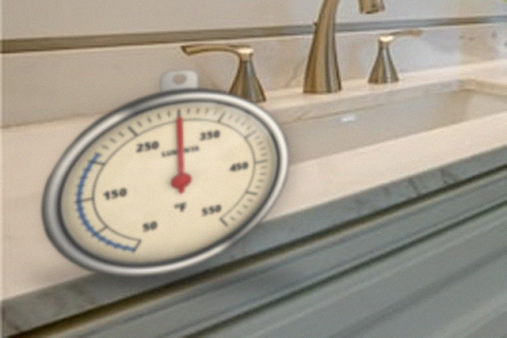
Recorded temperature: **300** °F
